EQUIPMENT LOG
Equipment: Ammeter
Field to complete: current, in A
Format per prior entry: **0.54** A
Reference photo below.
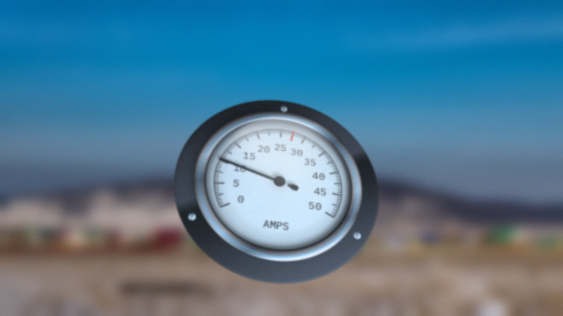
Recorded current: **10** A
